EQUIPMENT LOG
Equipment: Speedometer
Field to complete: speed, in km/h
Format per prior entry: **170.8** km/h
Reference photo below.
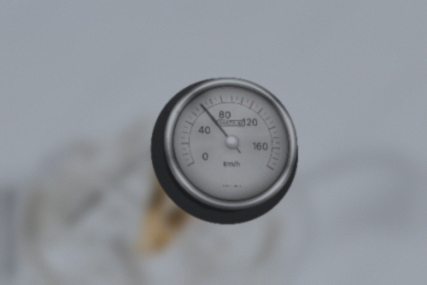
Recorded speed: **60** km/h
